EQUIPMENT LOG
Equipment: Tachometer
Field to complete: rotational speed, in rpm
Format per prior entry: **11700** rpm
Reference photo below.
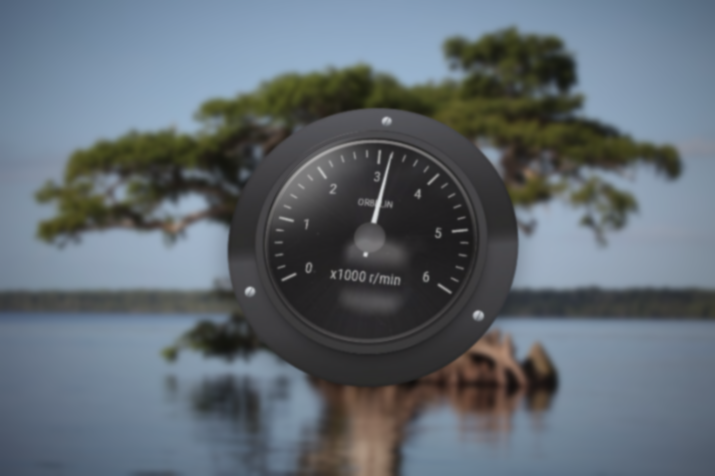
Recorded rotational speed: **3200** rpm
